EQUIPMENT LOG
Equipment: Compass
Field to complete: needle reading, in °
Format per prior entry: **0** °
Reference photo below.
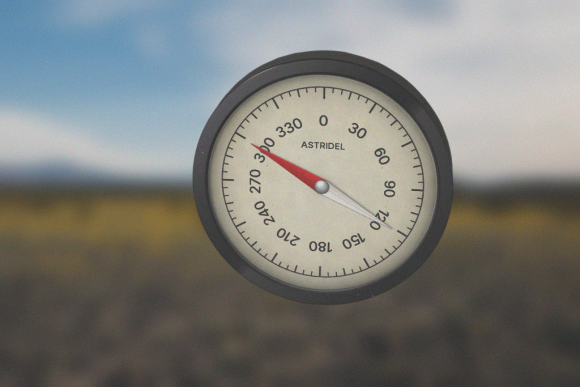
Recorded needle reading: **300** °
